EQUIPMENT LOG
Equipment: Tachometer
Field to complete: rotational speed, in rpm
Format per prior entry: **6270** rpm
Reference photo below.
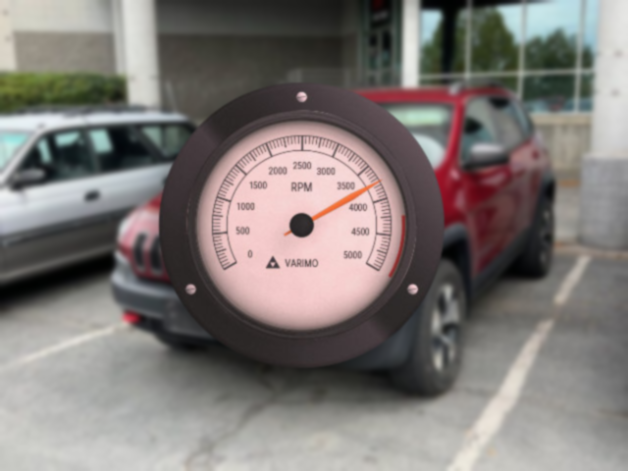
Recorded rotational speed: **3750** rpm
